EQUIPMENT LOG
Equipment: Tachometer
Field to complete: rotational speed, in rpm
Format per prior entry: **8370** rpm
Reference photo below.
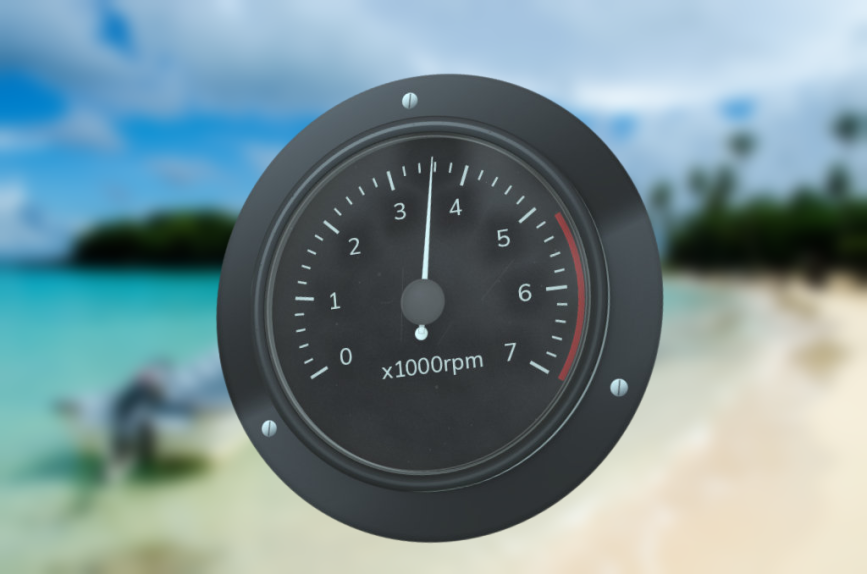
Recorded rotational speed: **3600** rpm
